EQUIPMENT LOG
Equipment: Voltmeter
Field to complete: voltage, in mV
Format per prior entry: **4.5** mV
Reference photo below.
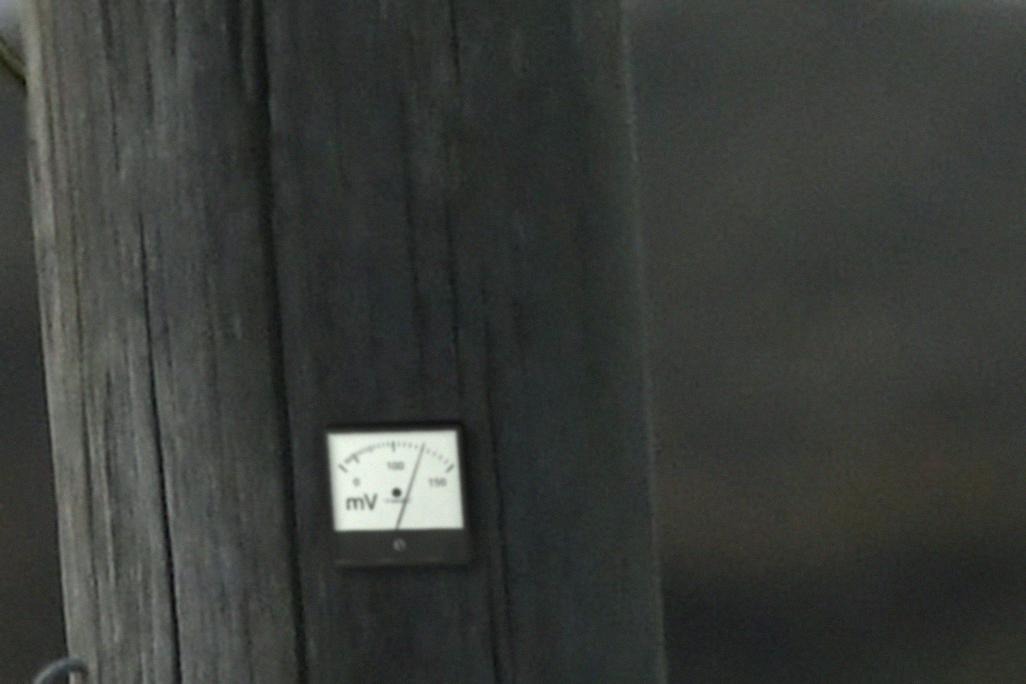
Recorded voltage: **125** mV
